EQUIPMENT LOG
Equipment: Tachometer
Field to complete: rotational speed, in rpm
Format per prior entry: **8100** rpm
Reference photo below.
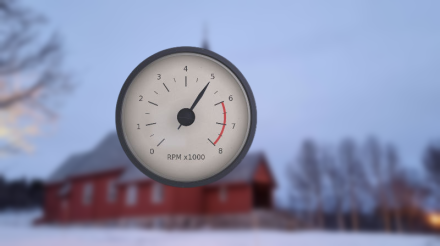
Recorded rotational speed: **5000** rpm
